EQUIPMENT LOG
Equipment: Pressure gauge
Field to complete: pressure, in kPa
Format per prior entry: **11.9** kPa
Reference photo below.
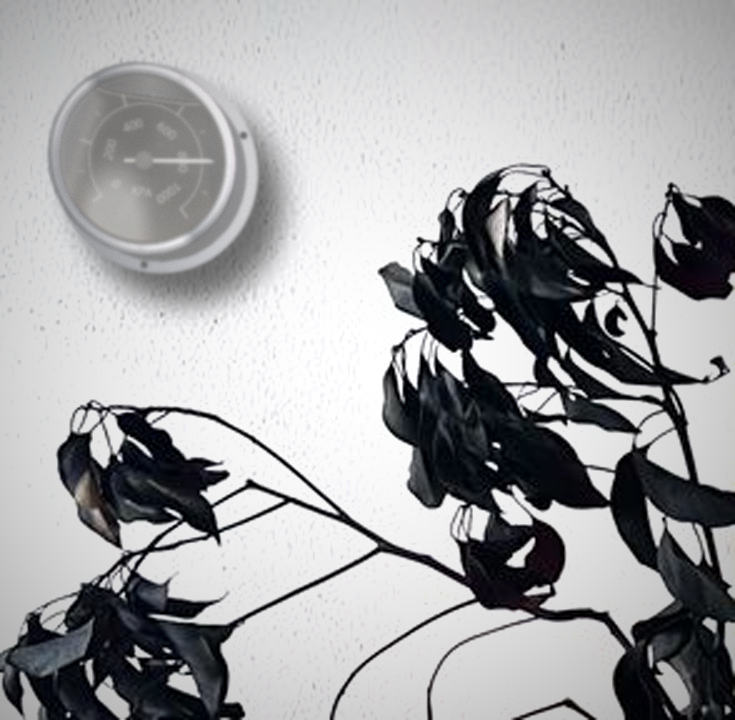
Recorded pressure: **800** kPa
